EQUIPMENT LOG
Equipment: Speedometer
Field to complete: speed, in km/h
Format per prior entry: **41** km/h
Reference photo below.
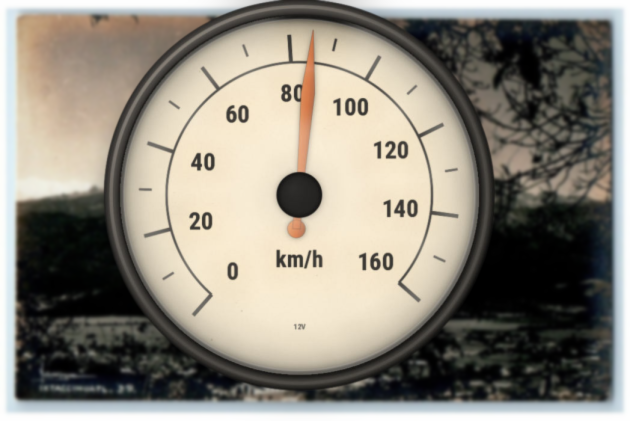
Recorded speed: **85** km/h
